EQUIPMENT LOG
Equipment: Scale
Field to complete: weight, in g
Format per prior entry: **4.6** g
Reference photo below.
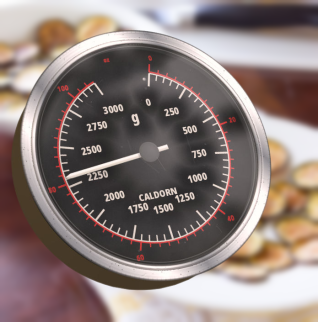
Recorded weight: **2300** g
